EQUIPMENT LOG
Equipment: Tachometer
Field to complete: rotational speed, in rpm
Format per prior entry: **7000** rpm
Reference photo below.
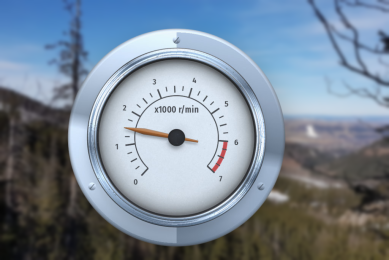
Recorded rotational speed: **1500** rpm
